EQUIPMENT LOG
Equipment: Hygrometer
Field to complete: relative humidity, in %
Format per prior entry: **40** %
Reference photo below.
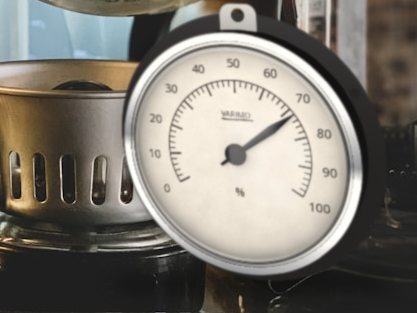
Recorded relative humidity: **72** %
